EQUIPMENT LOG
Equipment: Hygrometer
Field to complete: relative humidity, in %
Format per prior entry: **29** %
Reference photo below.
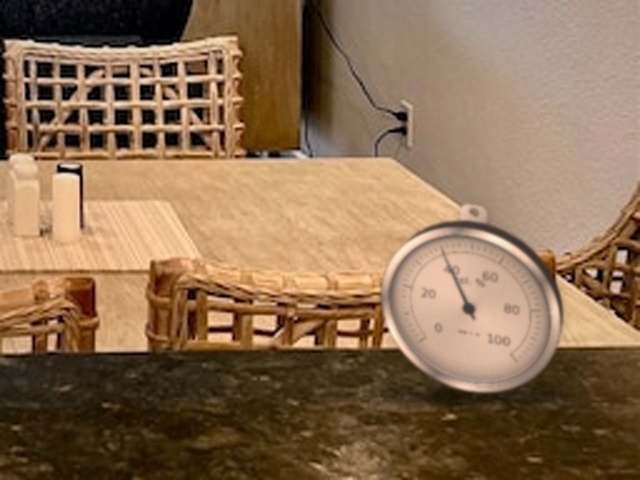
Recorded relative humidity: **40** %
